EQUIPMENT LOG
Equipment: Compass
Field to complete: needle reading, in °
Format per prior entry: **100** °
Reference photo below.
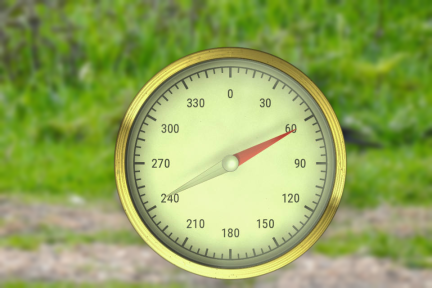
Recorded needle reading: **62.5** °
